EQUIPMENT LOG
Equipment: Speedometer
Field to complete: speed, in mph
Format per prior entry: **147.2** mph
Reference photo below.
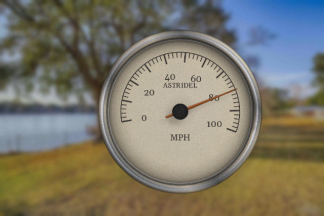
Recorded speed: **80** mph
